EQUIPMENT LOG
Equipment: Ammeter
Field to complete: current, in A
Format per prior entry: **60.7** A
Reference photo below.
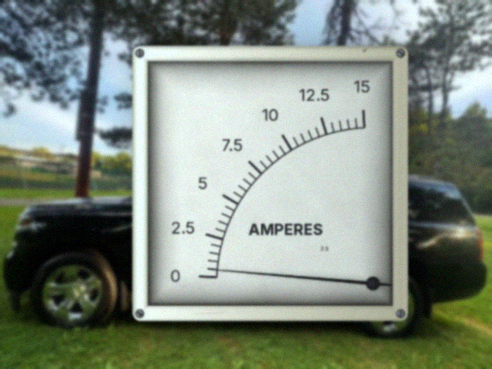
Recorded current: **0.5** A
